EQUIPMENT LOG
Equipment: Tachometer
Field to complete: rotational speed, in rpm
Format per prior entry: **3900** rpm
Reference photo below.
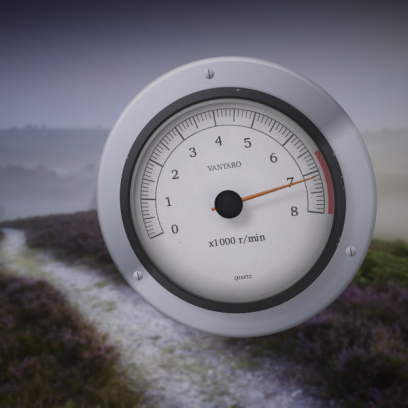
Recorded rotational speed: **7100** rpm
